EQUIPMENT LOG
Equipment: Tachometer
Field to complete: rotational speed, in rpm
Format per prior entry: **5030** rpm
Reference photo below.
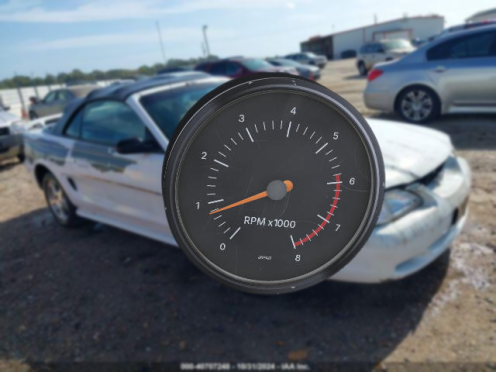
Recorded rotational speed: **800** rpm
